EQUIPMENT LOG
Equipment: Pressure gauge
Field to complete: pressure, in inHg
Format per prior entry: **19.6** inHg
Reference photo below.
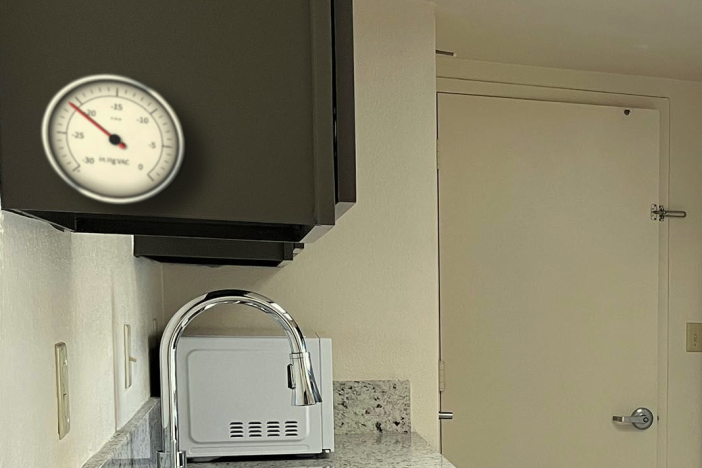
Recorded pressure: **-21** inHg
